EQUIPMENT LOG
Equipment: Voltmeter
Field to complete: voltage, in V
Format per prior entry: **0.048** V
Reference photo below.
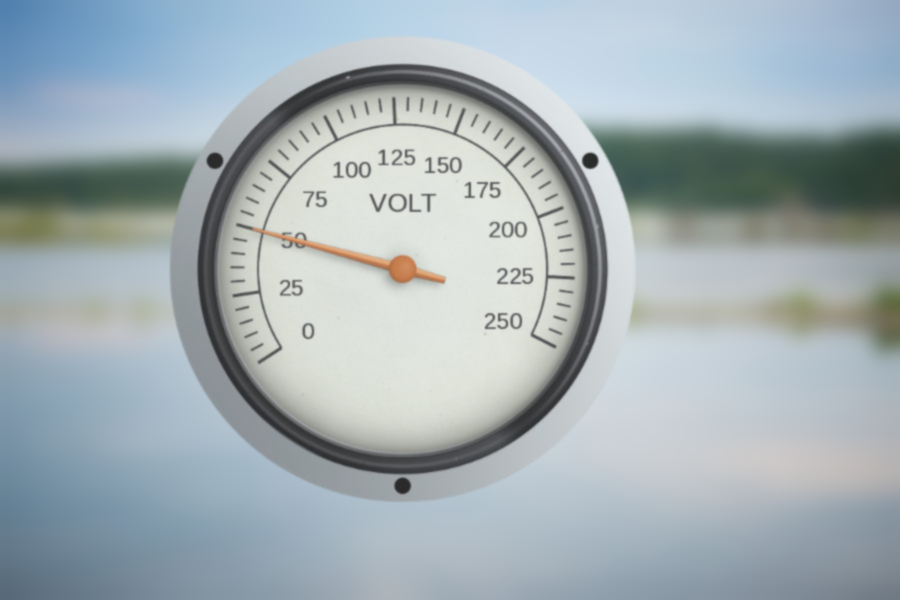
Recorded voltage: **50** V
